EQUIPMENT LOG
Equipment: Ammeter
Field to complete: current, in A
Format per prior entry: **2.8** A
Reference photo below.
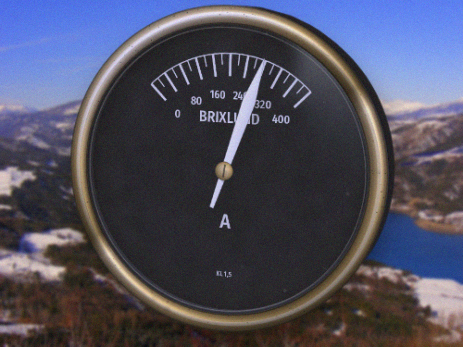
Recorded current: **280** A
